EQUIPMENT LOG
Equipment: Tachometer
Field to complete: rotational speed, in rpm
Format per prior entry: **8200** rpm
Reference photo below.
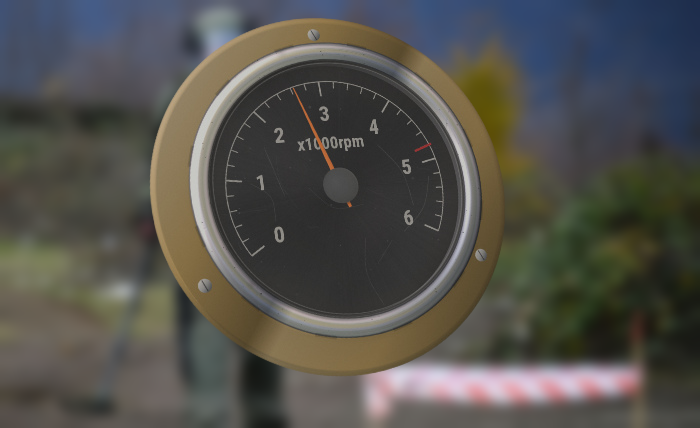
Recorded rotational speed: **2600** rpm
